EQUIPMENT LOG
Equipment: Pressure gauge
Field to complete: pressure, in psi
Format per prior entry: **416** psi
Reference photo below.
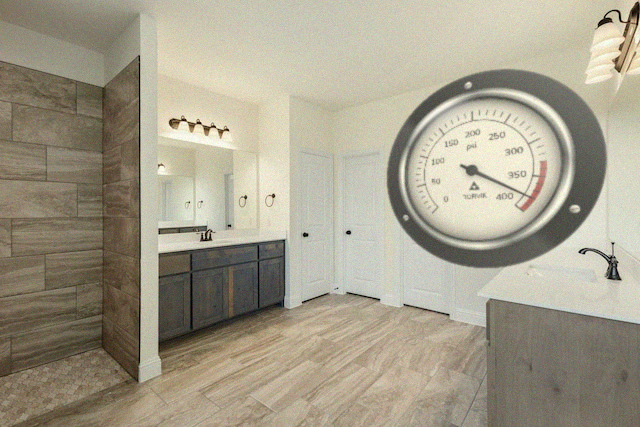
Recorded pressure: **380** psi
